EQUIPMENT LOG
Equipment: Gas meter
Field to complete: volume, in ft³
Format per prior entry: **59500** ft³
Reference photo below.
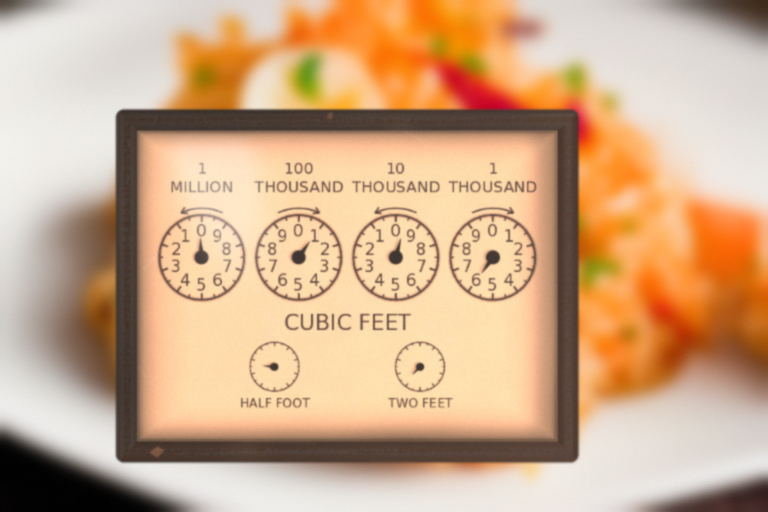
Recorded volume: **9600** ft³
